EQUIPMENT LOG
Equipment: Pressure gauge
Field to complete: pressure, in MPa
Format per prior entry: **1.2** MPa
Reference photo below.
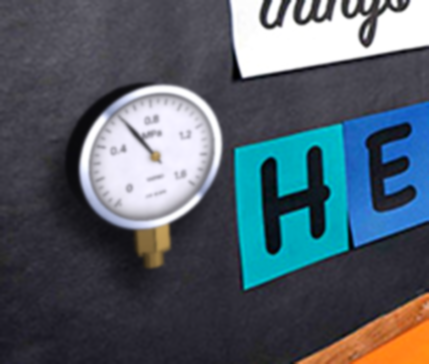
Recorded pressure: **0.6** MPa
